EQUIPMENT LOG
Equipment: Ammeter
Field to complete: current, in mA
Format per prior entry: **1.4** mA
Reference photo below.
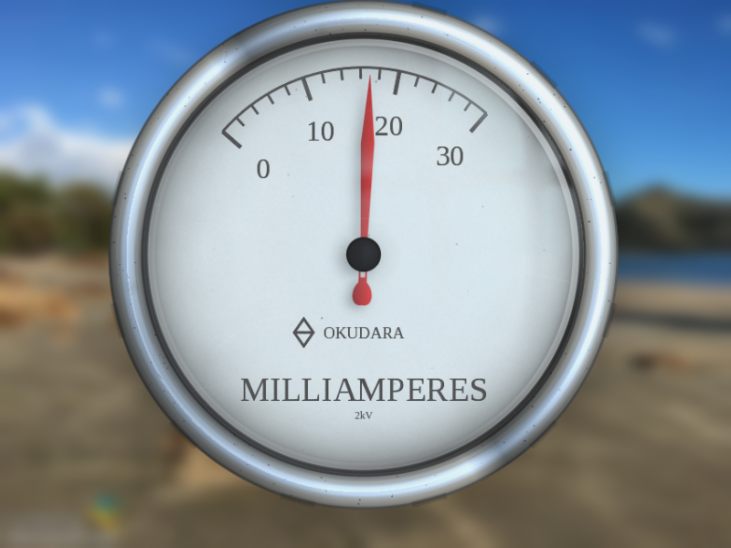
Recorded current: **17** mA
